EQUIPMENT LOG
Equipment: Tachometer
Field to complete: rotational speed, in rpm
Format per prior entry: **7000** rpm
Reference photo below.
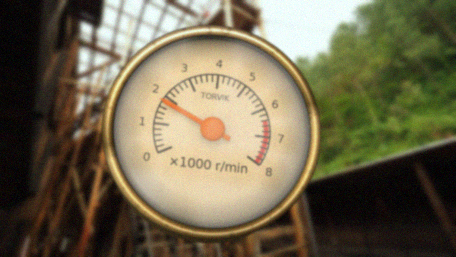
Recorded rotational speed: **1800** rpm
